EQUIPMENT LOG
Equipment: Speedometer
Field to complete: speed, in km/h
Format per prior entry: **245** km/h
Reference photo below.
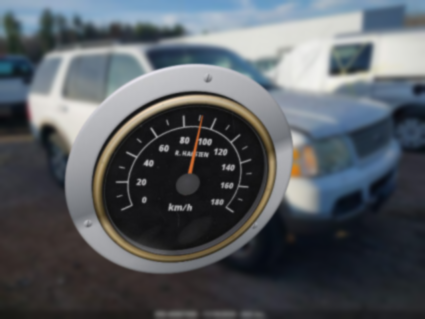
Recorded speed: **90** km/h
